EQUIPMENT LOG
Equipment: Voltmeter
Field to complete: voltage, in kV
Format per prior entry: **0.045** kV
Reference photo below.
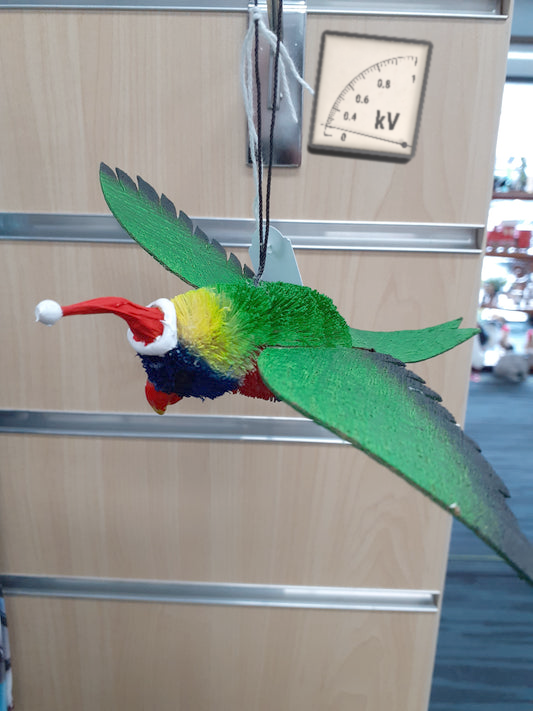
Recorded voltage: **0.2** kV
